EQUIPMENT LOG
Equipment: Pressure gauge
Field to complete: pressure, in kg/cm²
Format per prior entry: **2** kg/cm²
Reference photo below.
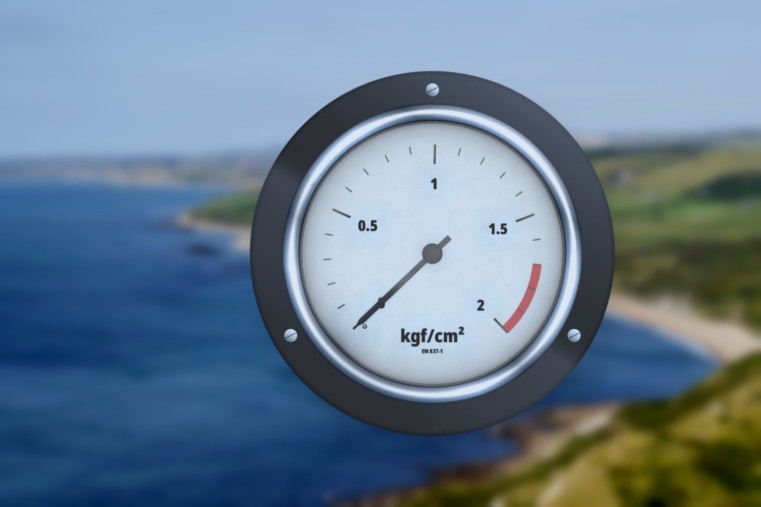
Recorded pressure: **0** kg/cm²
